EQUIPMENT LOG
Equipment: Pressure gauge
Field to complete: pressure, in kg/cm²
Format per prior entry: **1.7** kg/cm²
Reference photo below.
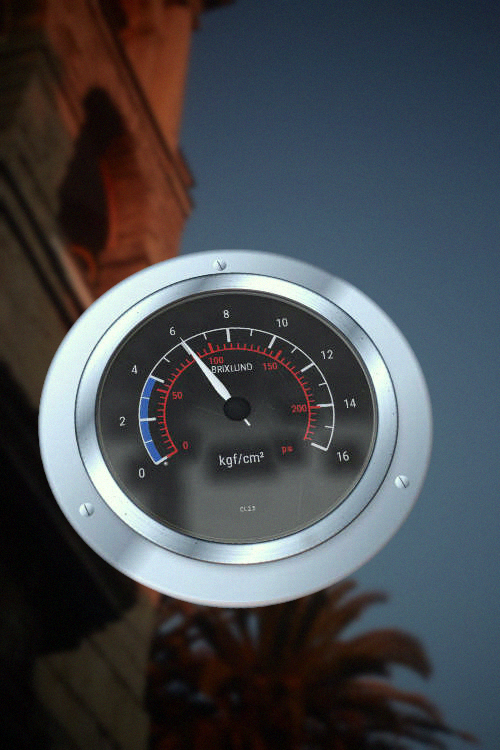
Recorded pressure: **6** kg/cm²
